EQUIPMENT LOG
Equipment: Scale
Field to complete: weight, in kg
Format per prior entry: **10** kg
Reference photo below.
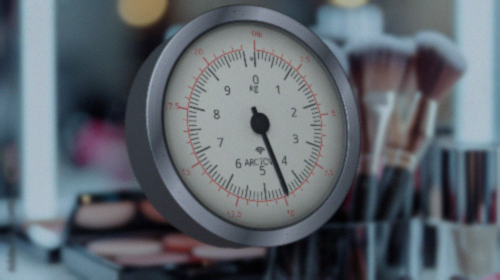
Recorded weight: **4.5** kg
